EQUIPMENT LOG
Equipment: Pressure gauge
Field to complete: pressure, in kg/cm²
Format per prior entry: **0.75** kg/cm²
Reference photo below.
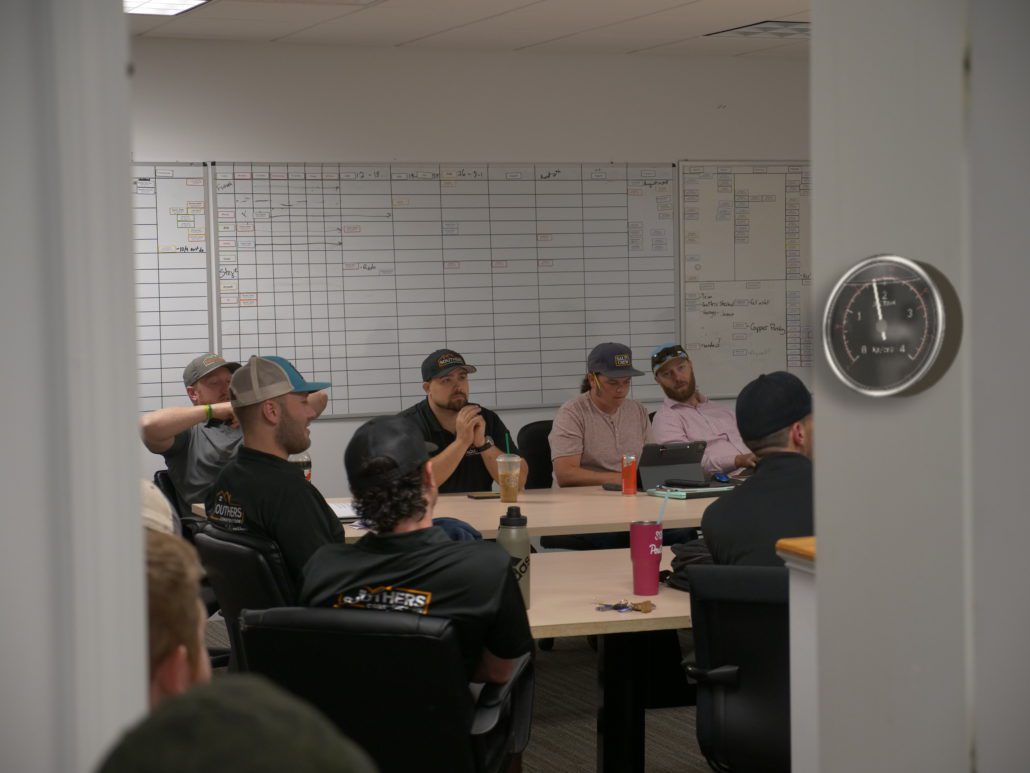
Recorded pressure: **1.8** kg/cm²
